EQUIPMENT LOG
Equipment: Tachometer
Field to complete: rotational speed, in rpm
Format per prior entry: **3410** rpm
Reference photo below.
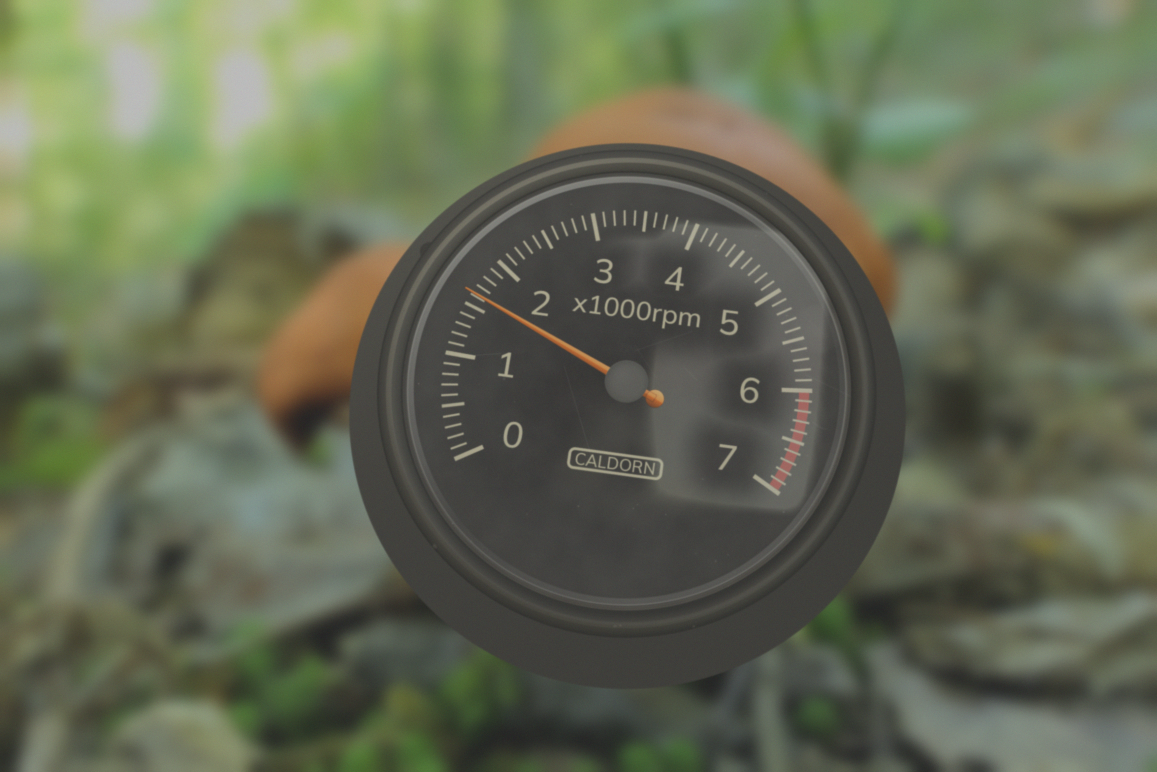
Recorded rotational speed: **1600** rpm
